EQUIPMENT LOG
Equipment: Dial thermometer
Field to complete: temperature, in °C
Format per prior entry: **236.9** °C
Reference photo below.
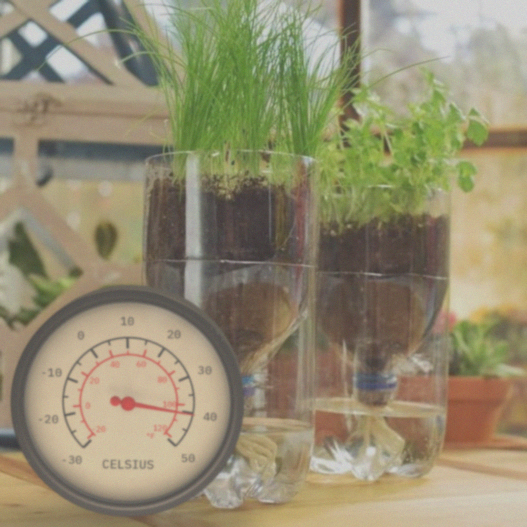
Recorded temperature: **40** °C
